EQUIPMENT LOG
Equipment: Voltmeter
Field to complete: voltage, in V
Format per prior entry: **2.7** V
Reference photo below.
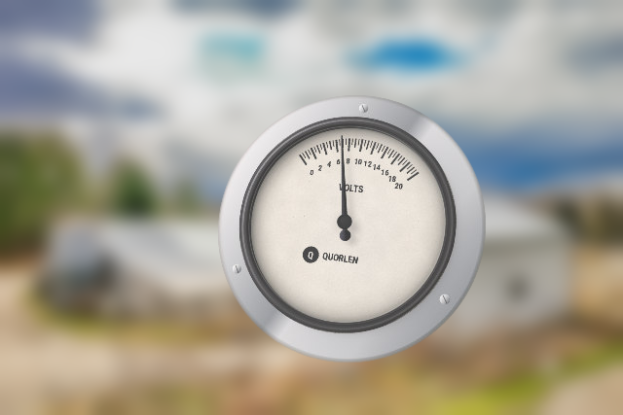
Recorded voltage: **7** V
